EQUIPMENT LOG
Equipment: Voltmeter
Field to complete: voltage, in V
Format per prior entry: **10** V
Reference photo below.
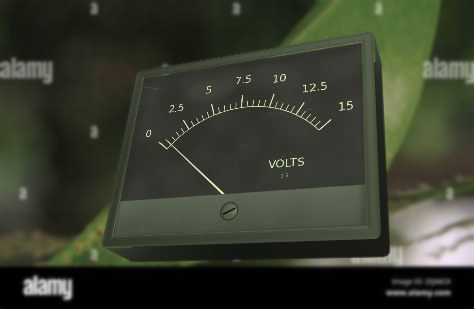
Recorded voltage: **0.5** V
